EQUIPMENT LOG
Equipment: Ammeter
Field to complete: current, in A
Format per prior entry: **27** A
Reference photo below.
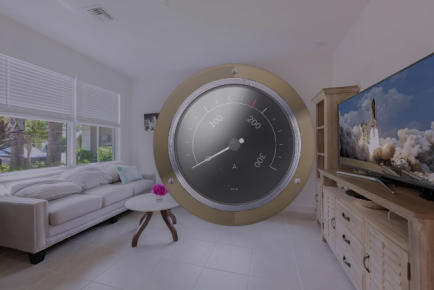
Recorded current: **0** A
